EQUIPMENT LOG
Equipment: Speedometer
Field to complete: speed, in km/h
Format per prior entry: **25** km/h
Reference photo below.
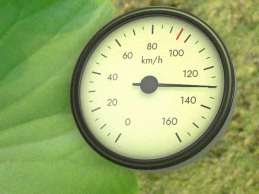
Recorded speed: **130** km/h
